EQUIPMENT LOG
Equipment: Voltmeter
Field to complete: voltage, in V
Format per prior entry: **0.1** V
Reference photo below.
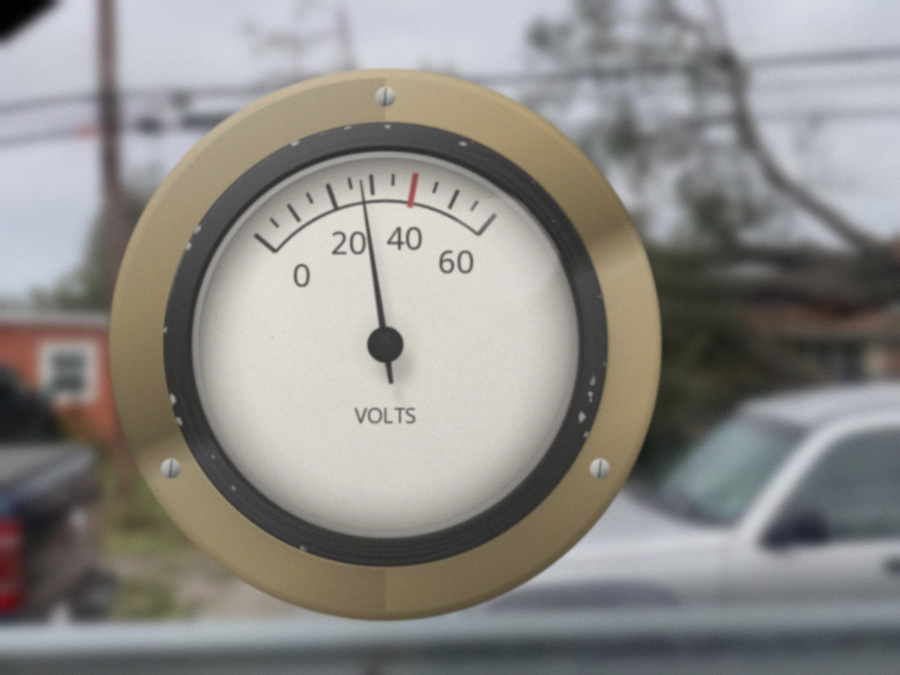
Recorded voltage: **27.5** V
